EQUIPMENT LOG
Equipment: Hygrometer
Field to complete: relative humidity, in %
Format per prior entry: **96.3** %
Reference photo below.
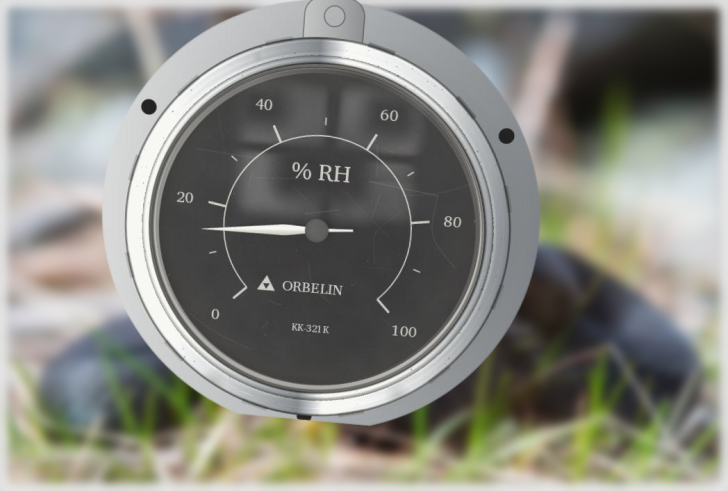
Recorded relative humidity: **15** %
